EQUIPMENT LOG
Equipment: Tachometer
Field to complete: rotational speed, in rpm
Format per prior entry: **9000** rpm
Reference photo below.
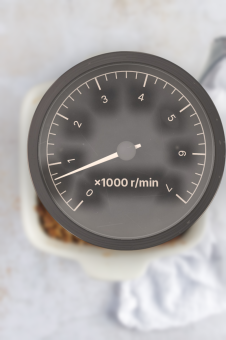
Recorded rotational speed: **700** rpm
